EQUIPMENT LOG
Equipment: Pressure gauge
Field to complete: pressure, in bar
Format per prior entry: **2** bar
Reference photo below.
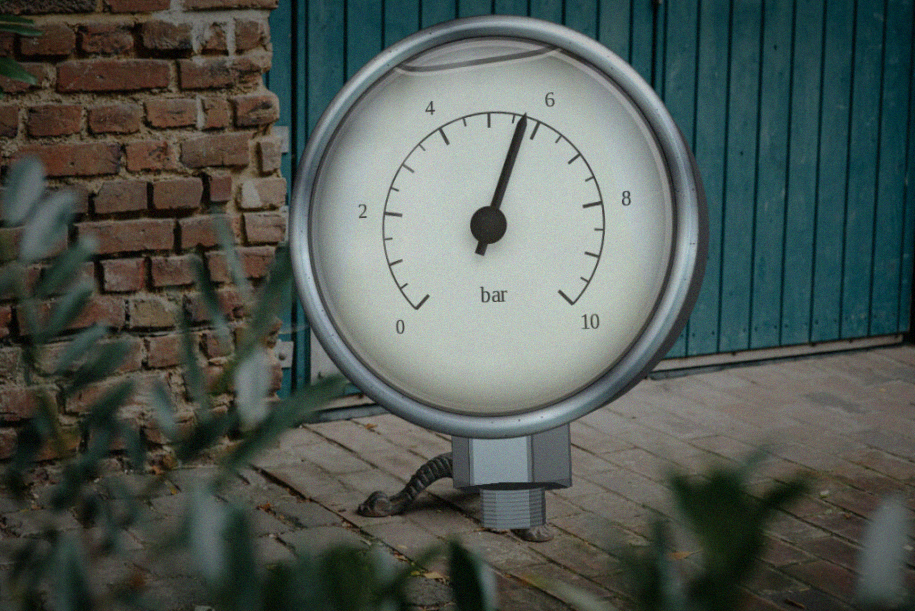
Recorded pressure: **5.75** bar
